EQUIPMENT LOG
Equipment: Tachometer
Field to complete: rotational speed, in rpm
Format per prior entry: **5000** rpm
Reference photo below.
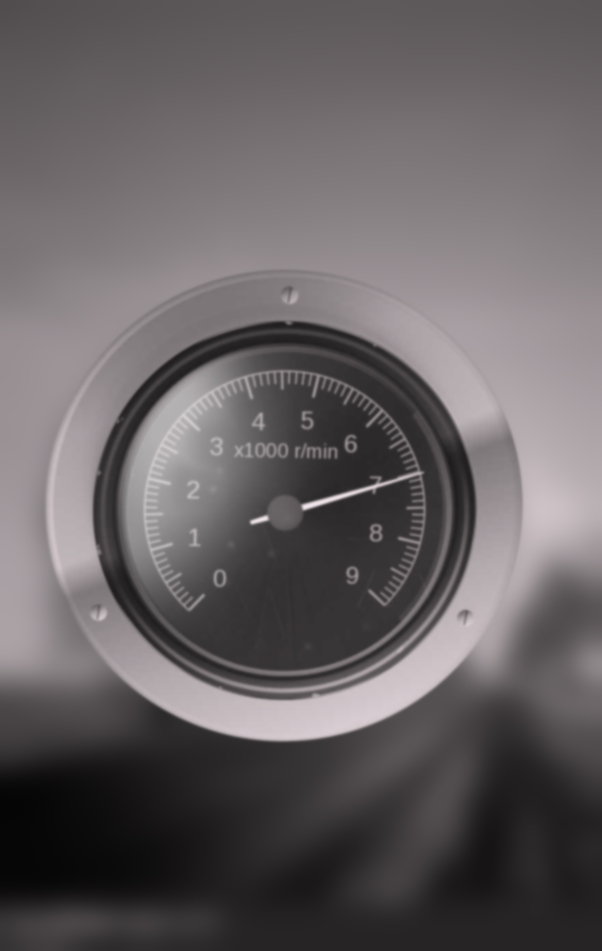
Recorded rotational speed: **7000** rpm
